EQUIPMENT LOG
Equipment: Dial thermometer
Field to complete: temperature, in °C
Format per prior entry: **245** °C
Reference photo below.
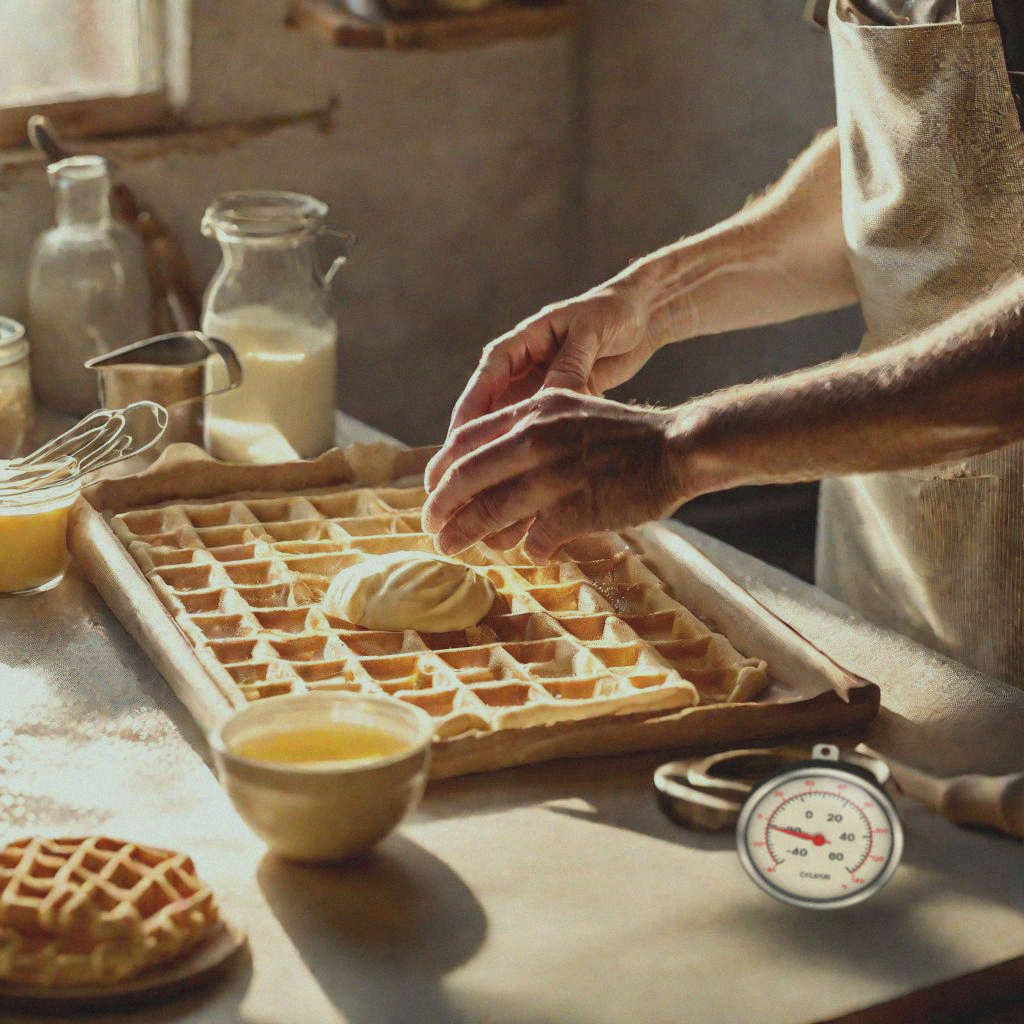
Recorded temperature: **-20** °C
